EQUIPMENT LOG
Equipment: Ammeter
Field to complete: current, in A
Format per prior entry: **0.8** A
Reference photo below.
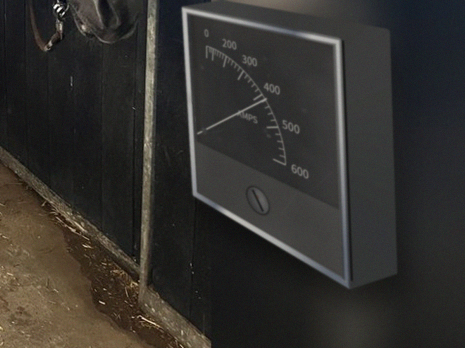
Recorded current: **420** A
